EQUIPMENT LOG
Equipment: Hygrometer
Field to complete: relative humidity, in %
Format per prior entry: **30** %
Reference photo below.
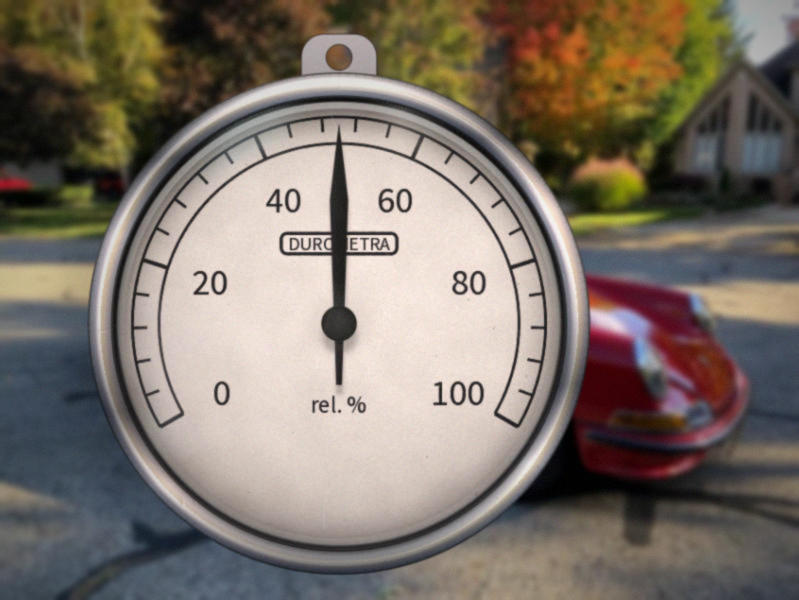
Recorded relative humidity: **50** %
